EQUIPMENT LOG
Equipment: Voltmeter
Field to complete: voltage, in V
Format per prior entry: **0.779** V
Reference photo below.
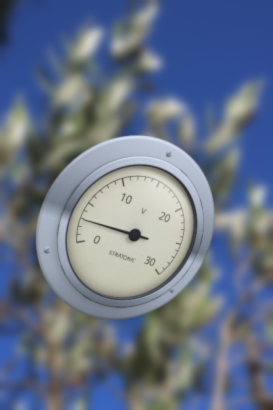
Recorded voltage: **3** V
